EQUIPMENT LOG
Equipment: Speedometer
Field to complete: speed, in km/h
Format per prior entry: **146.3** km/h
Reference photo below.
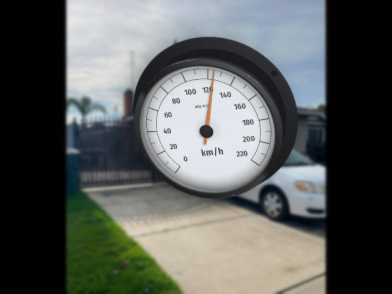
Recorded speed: **125** km/h
